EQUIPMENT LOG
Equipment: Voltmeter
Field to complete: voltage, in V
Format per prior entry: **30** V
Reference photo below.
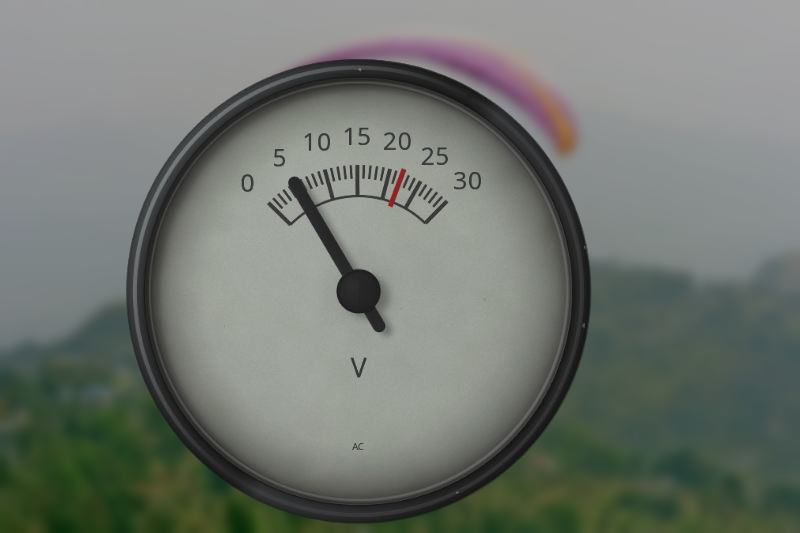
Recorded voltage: **5** V
